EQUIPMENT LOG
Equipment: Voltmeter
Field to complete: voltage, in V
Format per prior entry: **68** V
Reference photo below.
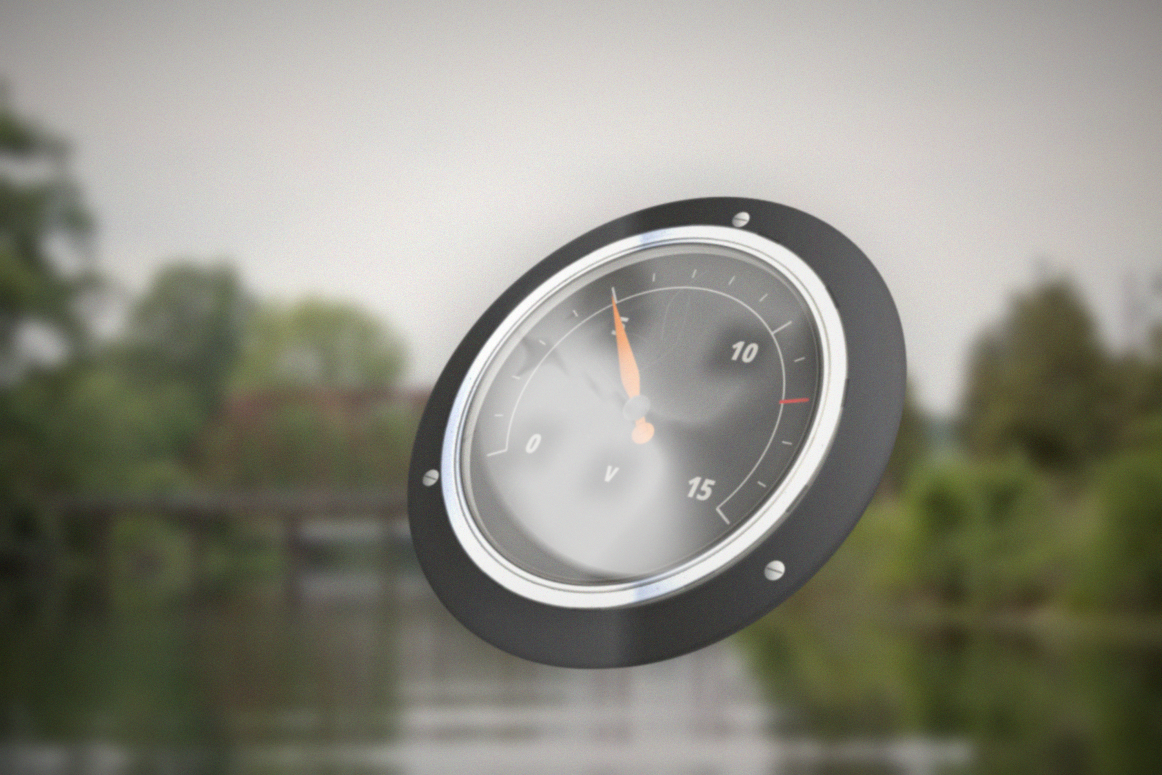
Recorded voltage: **5** V
